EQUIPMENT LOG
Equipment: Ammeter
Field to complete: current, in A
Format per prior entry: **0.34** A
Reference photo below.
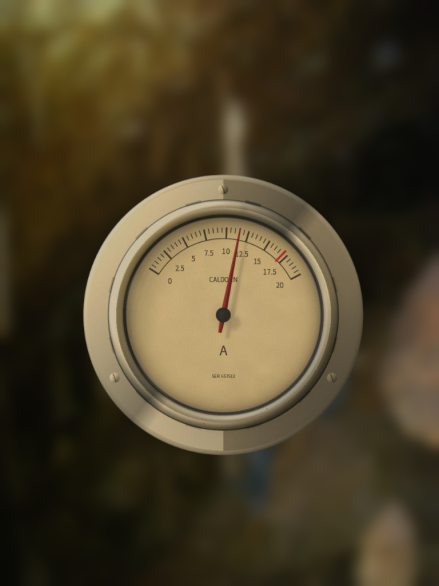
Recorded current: **11.5** A
